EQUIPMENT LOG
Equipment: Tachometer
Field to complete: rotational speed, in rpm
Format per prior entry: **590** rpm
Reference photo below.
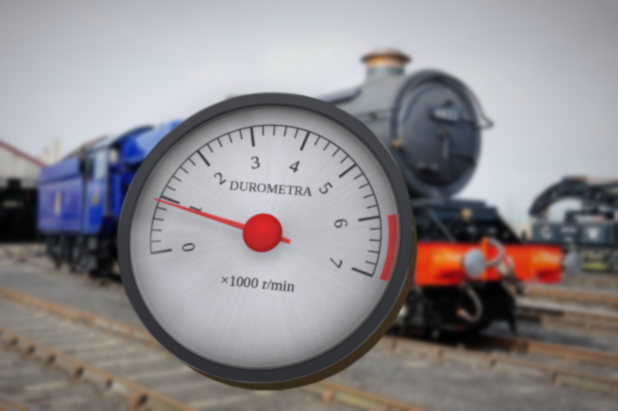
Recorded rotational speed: **900** rpm
